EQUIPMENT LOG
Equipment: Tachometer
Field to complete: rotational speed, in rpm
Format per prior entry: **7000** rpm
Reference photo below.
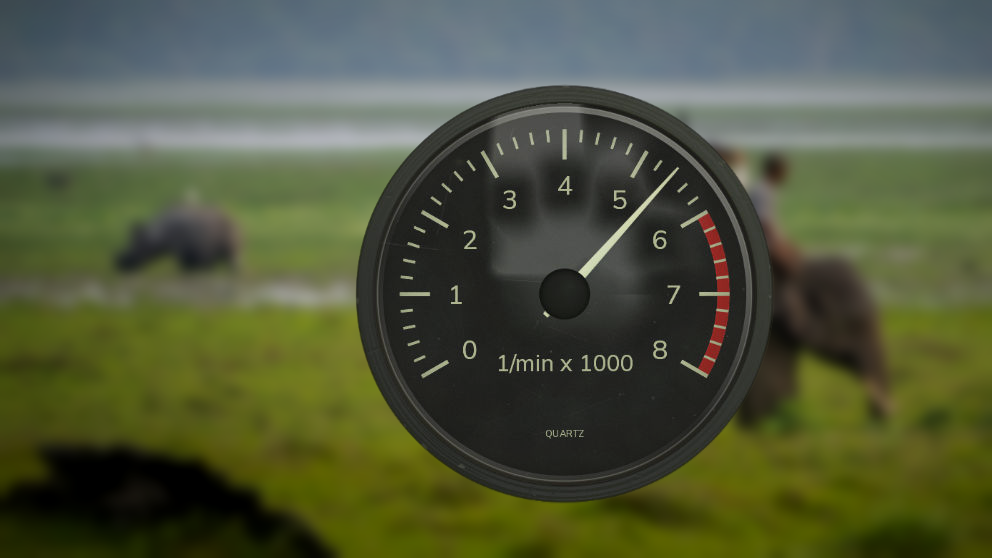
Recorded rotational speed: **5400** rpm
